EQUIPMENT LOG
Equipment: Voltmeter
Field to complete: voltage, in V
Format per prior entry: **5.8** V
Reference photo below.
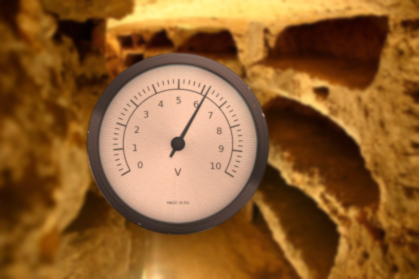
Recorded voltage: **6.2** V
